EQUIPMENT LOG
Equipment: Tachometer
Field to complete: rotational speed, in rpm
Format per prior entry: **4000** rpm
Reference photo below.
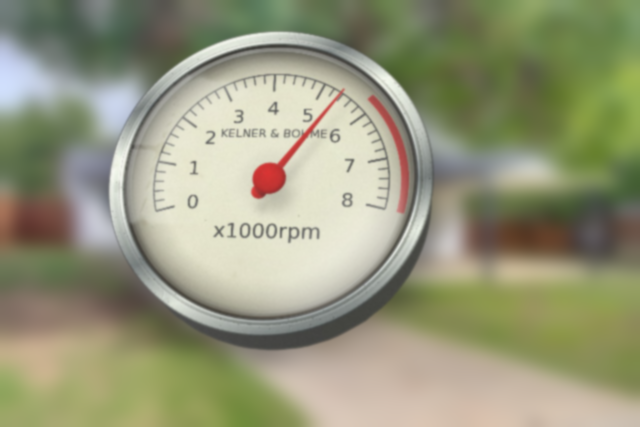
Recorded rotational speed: **5400** rpm
